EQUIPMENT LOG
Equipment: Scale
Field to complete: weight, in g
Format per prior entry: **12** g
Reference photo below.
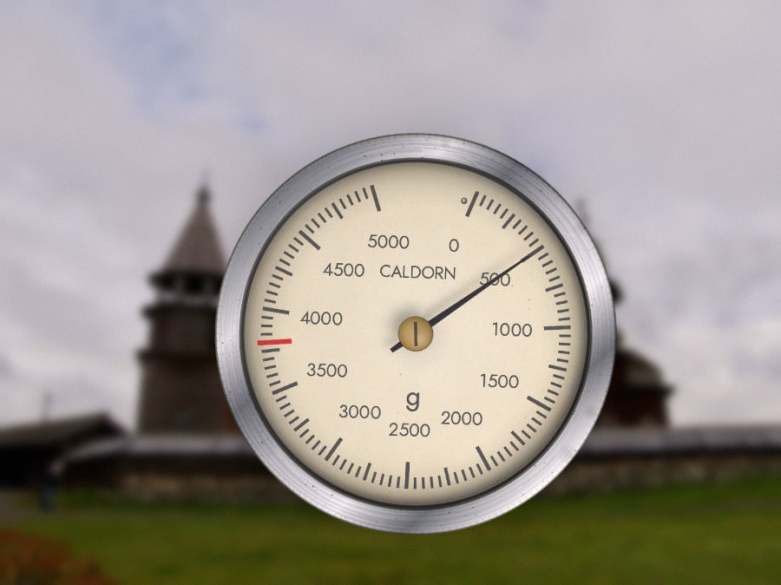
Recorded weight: **500** g
